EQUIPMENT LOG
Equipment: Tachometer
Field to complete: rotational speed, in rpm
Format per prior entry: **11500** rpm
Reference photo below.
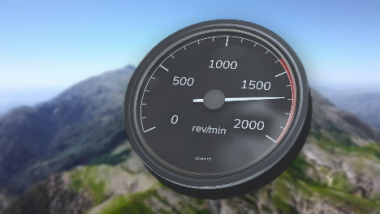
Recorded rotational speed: **1700** rpm
